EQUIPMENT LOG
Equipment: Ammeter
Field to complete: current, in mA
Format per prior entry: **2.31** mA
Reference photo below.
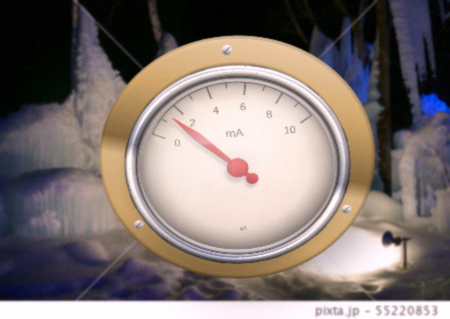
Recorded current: **1.5** mA
